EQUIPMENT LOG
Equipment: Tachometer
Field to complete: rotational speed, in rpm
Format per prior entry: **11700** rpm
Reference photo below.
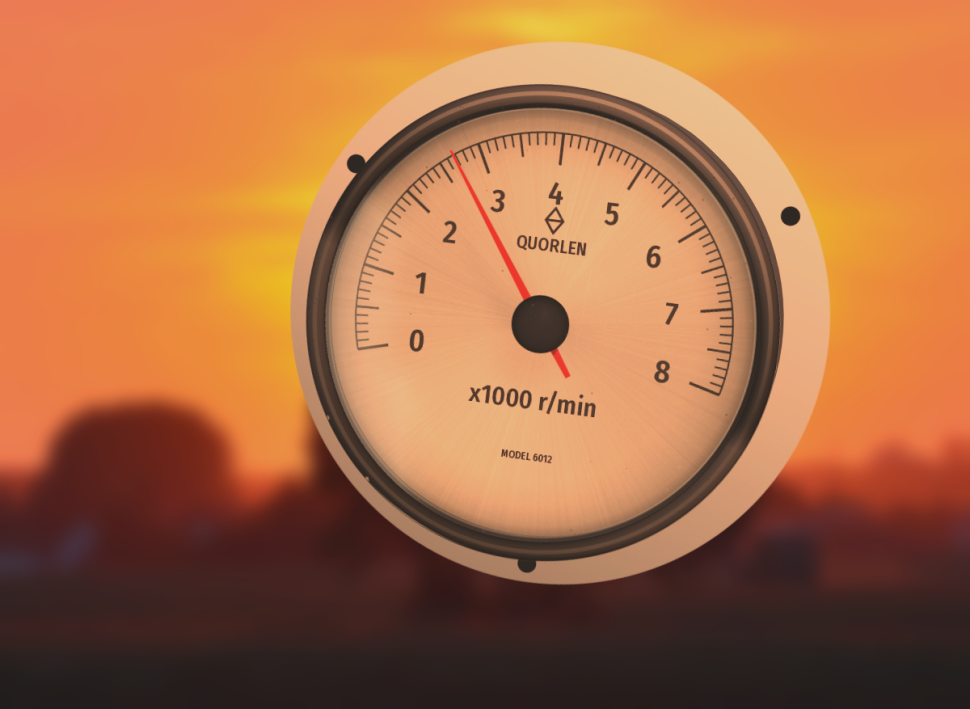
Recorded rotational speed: **2700** rpm
